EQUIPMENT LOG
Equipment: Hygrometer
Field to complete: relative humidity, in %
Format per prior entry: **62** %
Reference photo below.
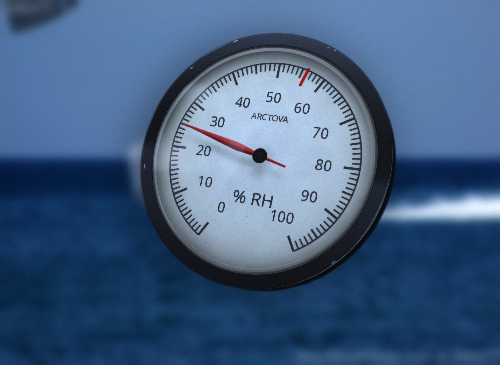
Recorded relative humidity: **25** %
